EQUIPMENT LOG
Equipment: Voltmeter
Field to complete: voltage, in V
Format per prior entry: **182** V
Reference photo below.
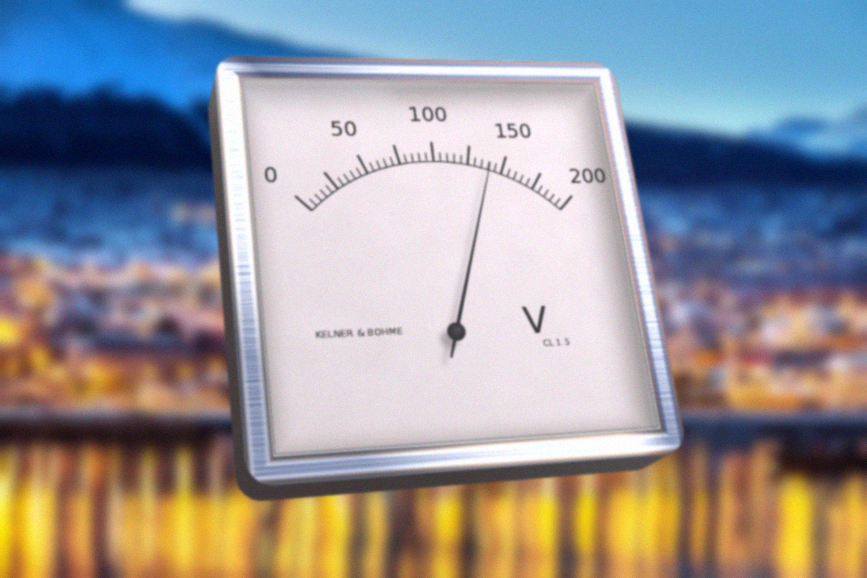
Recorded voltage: **140** V
